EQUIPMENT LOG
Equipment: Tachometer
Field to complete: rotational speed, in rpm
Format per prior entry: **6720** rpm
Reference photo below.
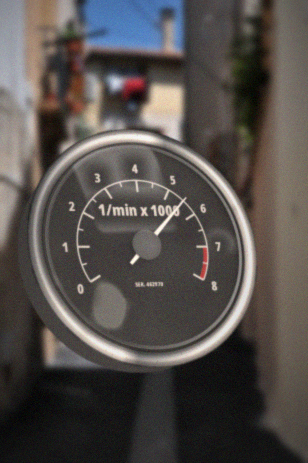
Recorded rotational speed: **5500** rpm
